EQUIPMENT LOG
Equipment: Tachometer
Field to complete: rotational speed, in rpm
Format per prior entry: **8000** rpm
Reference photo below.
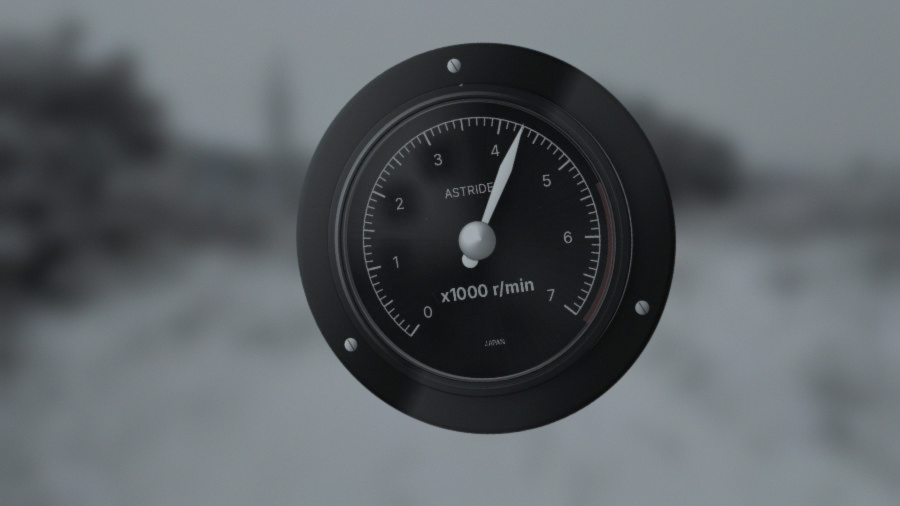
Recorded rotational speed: **4300** rpm
